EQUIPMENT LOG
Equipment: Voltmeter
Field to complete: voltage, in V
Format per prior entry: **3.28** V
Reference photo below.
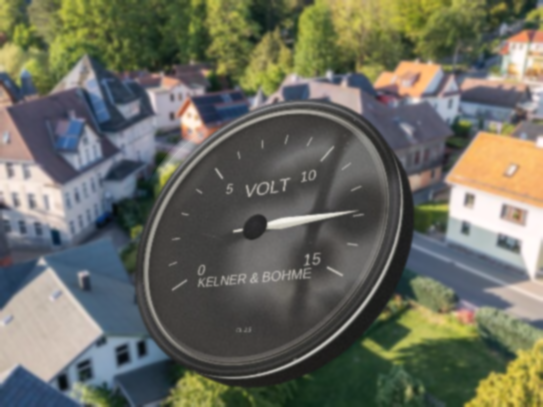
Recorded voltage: **13** V
